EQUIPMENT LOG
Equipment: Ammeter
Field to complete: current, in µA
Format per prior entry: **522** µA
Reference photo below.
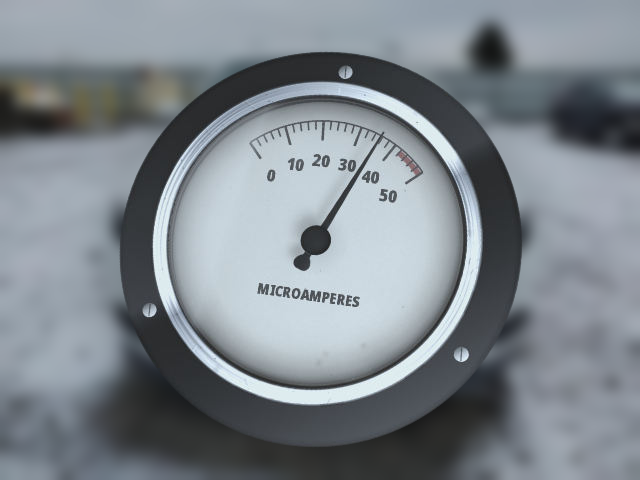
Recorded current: **36** µA
